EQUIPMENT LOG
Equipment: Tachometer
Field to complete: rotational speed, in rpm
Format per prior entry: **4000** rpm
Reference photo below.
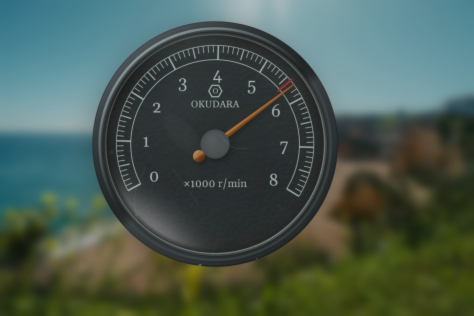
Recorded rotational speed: **5700** rpm
